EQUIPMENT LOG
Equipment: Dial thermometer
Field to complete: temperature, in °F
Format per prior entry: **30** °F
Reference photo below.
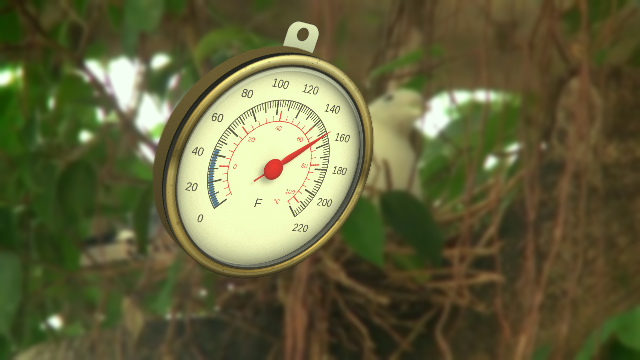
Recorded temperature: **150** °F
